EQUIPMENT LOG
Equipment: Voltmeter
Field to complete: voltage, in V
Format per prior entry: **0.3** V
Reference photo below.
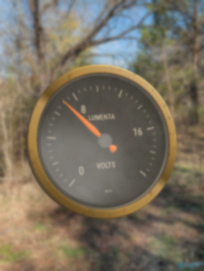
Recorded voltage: **7** V
